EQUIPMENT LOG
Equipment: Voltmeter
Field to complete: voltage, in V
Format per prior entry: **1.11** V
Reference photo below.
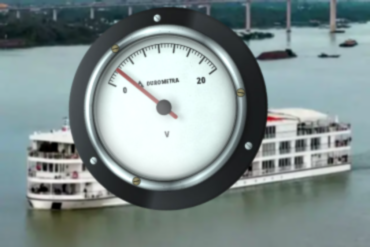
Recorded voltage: **2.5** V
